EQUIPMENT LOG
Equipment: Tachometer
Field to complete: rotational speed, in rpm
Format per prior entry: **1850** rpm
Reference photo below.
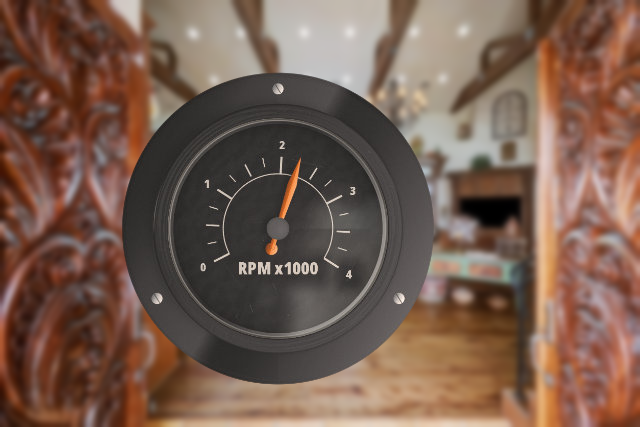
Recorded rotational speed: **2250** rpm
